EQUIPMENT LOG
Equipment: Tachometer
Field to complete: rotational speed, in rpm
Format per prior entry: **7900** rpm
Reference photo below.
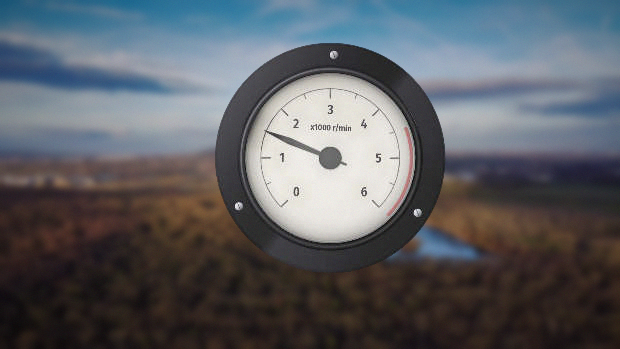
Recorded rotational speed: **1500** rpm
